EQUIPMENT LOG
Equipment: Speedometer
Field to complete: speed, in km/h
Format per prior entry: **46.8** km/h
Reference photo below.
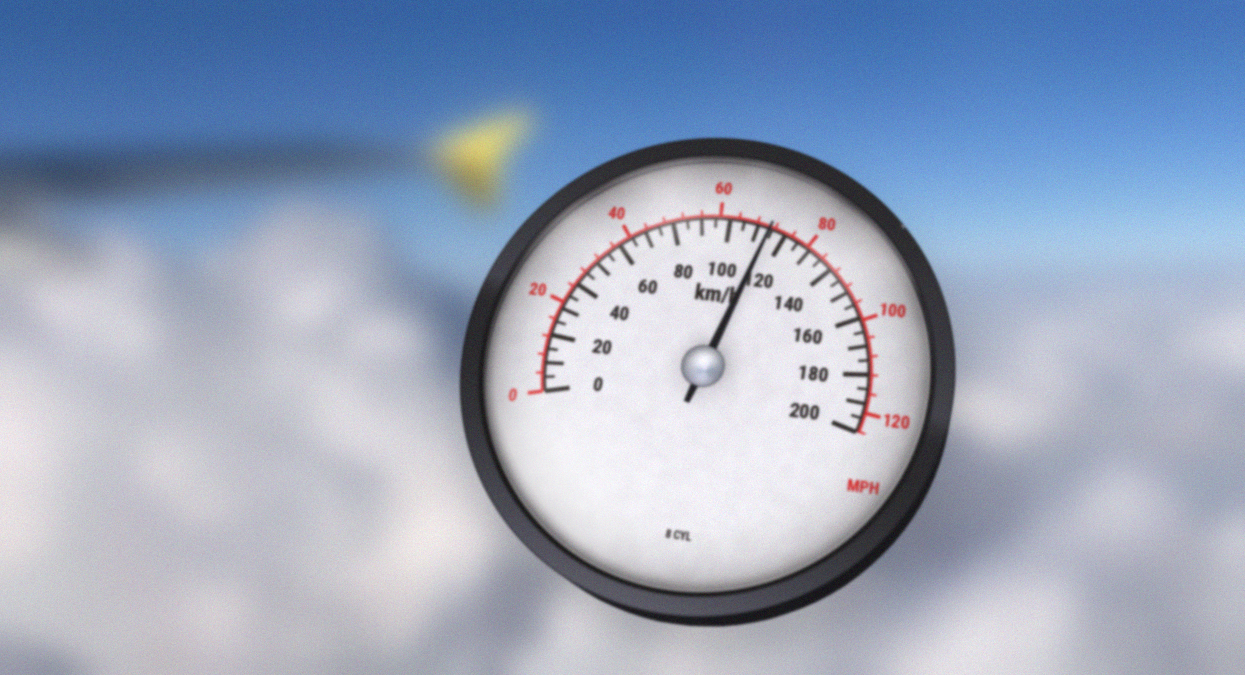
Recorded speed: **115** km/h
